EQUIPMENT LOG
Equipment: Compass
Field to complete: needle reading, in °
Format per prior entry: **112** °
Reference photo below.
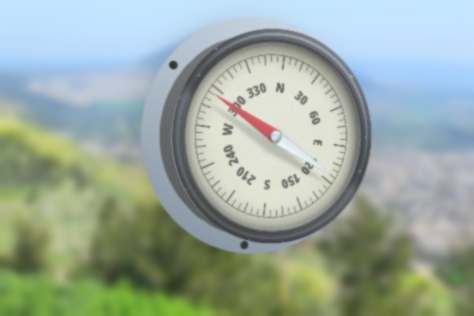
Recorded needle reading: **295** °
